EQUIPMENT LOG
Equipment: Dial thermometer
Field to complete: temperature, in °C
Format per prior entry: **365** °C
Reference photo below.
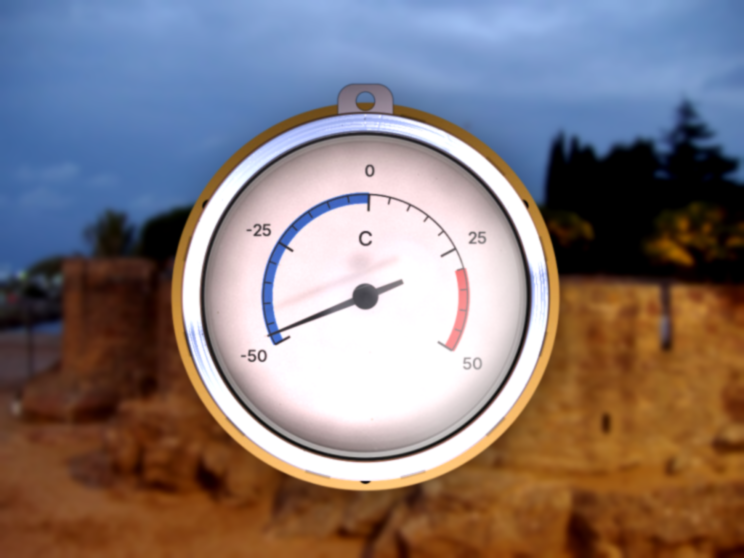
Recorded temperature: **-47.5** °C
